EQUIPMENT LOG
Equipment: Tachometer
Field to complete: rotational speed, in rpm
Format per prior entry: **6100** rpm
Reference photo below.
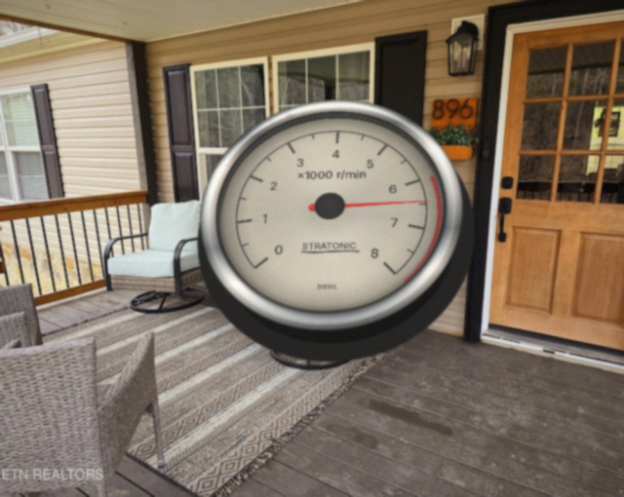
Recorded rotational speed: **6500** rpm
